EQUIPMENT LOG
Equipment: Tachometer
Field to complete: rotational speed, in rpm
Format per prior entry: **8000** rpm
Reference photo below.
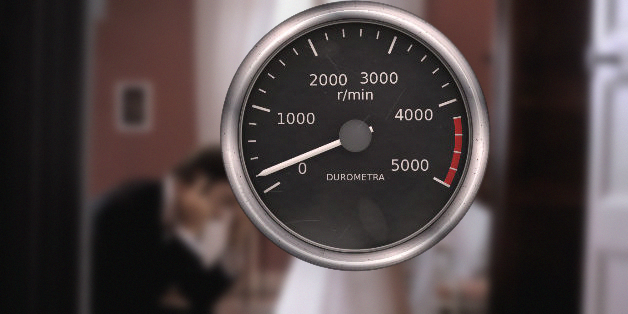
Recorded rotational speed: **200** rpm
